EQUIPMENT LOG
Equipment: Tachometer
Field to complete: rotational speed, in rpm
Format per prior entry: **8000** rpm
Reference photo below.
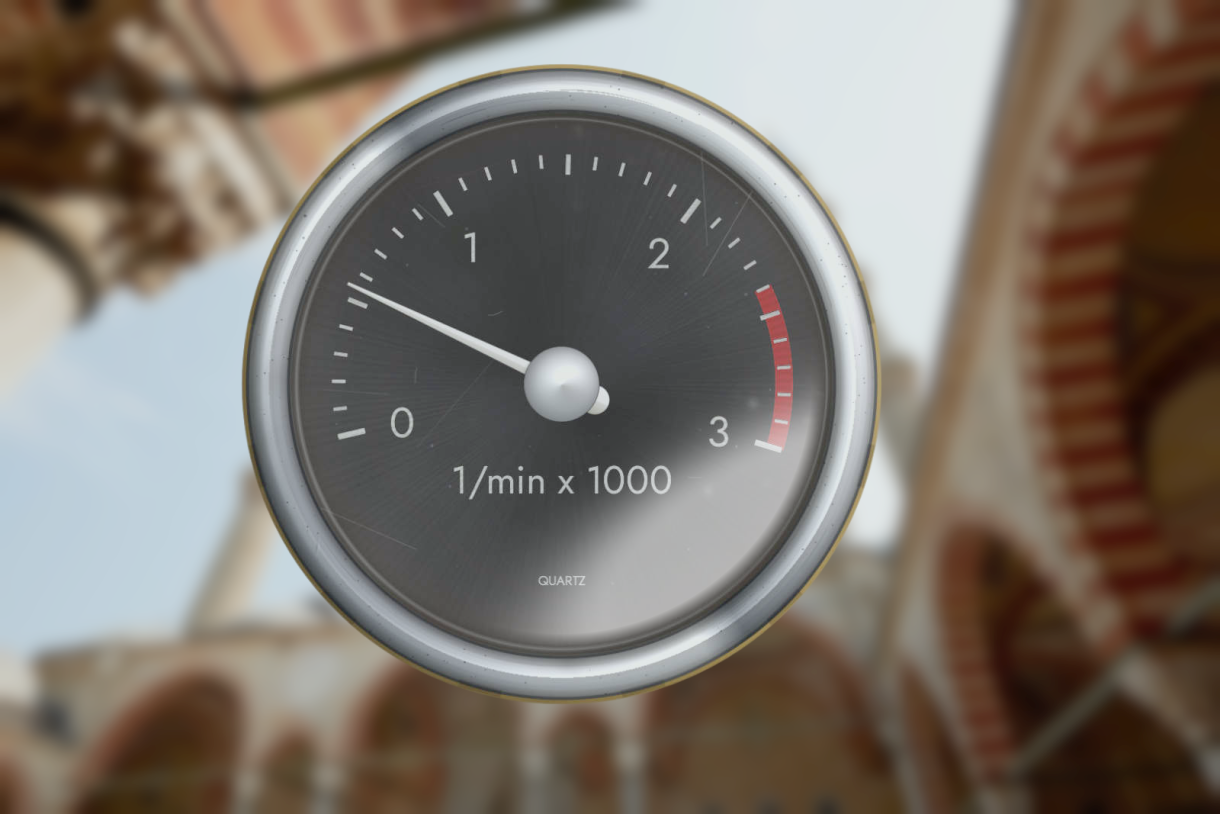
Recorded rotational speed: **550** rpm
